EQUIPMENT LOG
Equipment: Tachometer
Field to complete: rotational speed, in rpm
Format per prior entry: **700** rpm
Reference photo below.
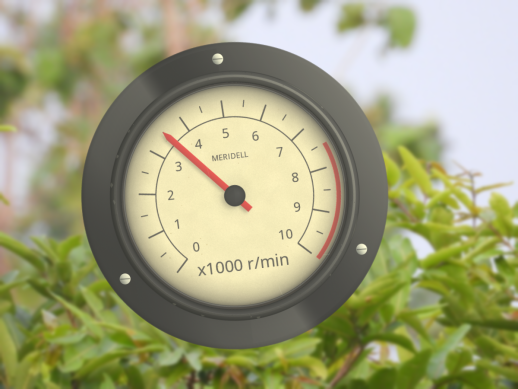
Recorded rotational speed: **3500** rpm
